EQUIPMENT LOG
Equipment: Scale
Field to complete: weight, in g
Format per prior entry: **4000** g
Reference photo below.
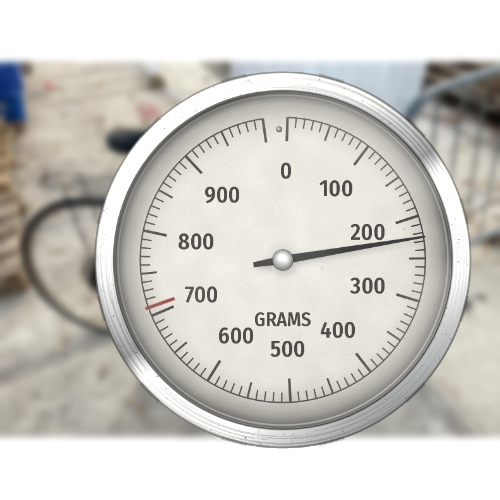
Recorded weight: **225** g
